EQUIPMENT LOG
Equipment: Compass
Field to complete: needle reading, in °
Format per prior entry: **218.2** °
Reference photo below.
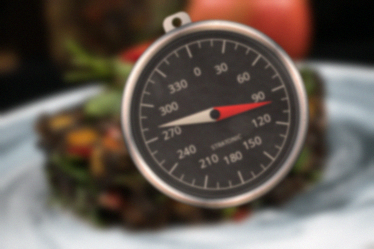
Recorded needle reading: **100** °
